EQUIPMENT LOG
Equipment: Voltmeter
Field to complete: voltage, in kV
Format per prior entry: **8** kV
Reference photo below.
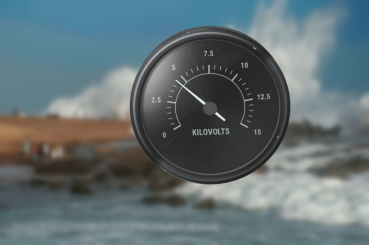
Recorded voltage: **4.5** kV
